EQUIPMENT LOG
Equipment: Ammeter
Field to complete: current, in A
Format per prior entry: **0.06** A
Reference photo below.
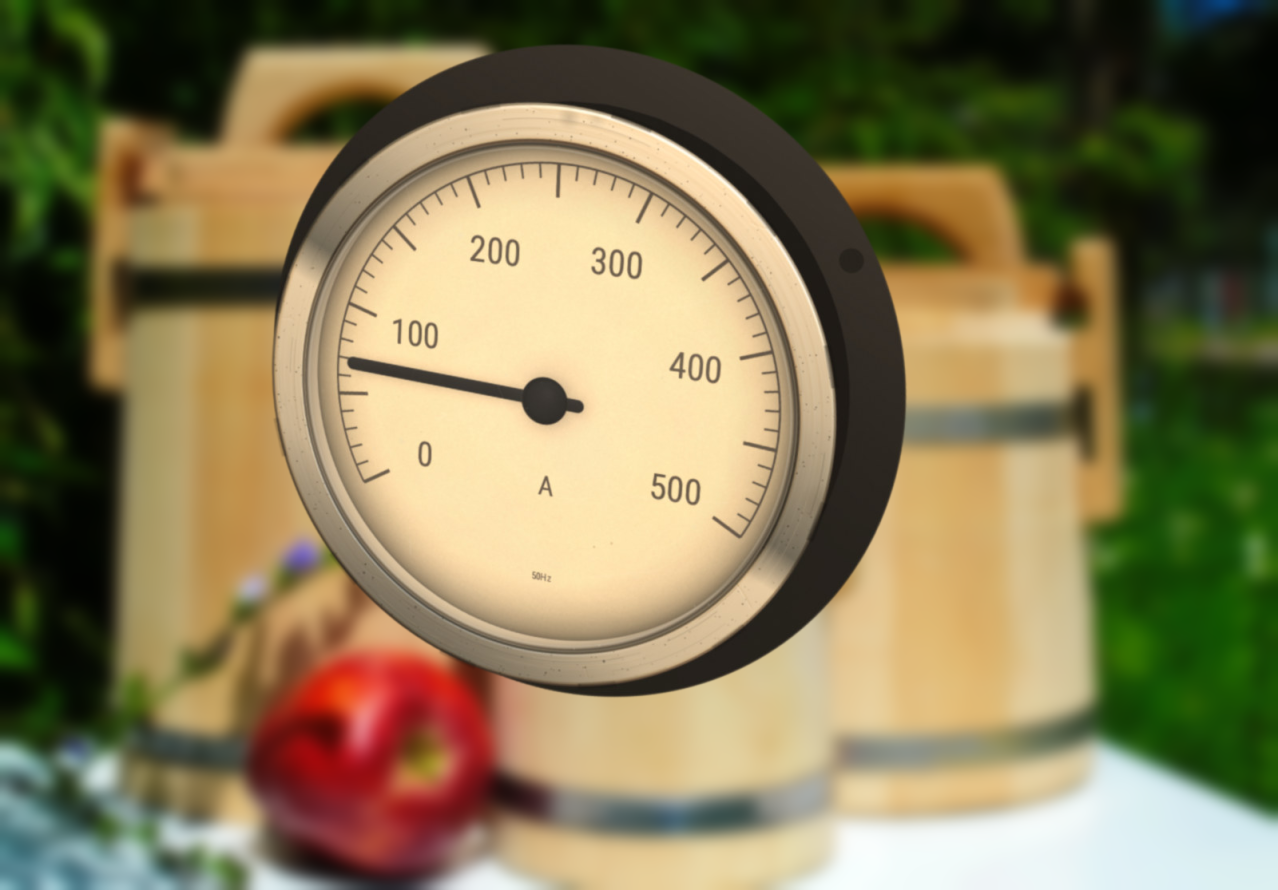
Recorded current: **70** A
